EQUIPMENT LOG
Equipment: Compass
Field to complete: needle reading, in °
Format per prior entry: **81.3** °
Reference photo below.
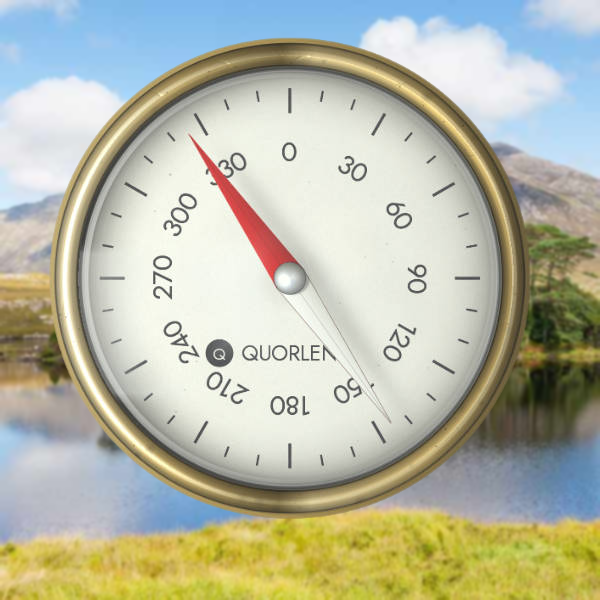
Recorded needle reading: **325** °
